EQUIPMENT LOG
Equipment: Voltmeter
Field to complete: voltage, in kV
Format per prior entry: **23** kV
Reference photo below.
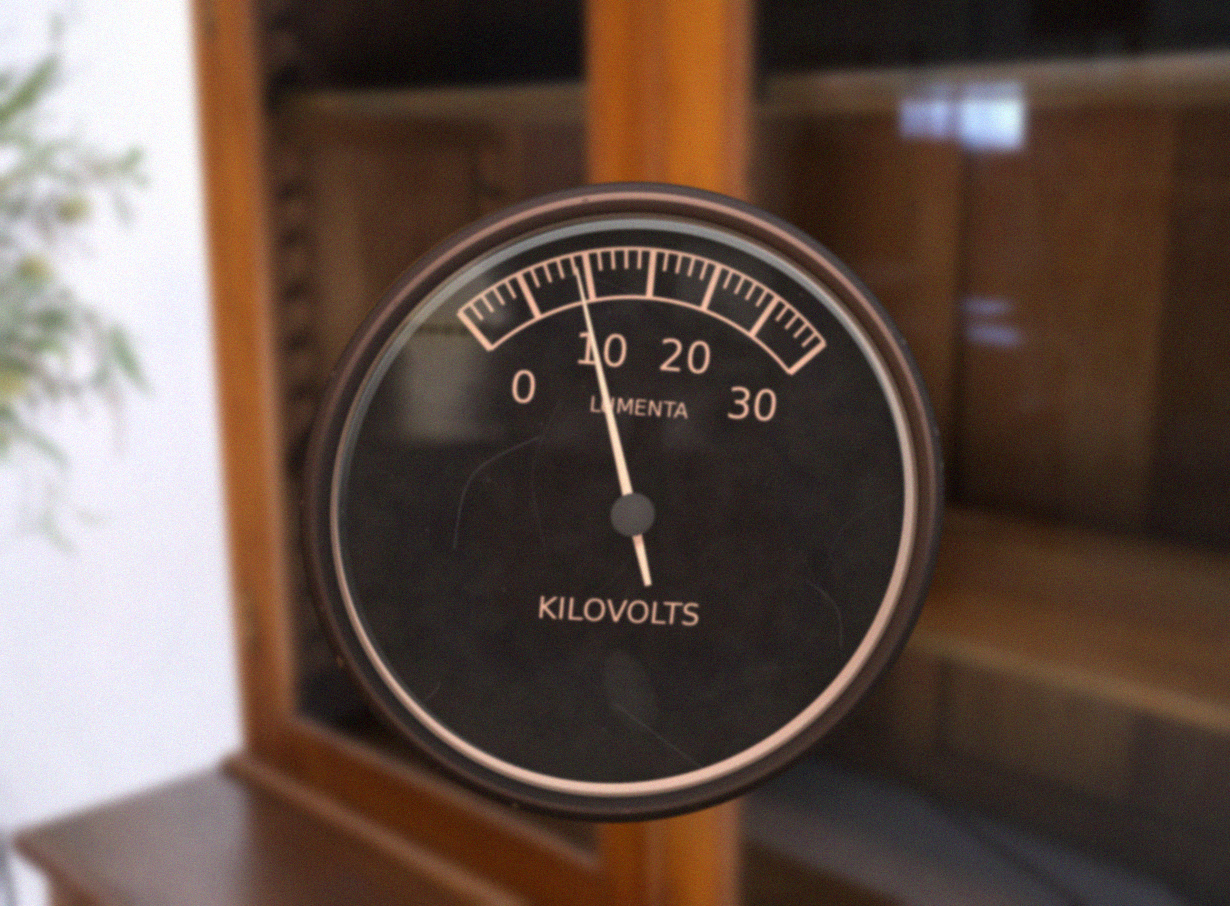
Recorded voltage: **9** kV
